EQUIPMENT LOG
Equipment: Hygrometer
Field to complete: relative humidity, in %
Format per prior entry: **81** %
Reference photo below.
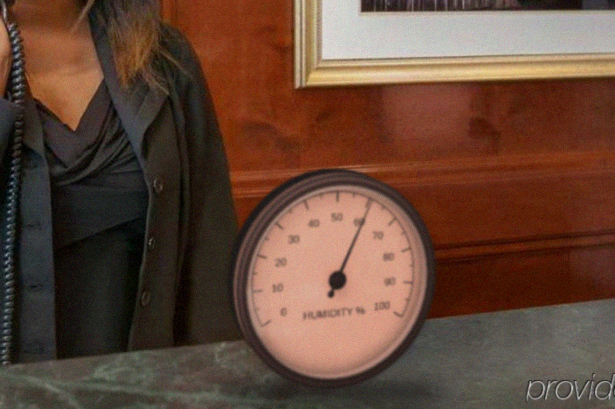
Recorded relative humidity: **60** %
